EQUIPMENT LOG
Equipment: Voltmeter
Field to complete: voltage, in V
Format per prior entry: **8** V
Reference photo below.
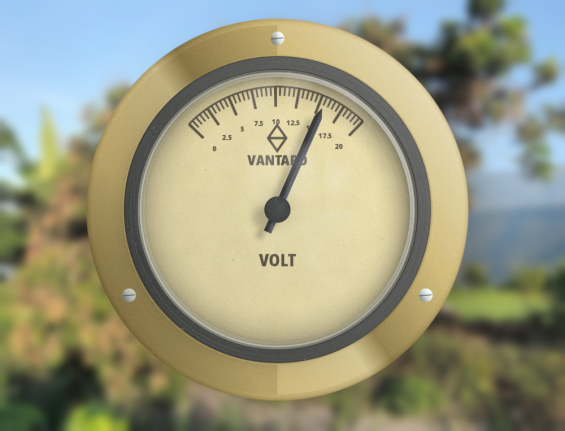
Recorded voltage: **15.5** V
